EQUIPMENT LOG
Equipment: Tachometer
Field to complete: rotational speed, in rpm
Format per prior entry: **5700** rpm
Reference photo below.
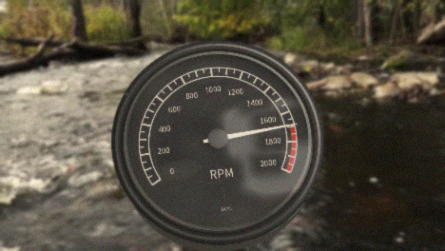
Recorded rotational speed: **1700** rpm
